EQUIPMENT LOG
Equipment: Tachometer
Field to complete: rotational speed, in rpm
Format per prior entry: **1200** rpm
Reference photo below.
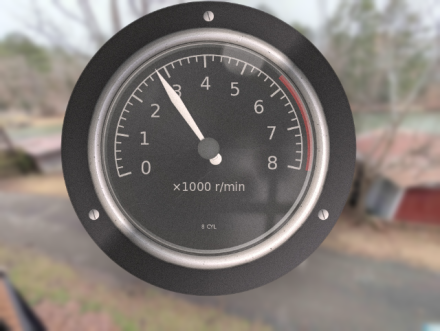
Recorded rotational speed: **2800** rpm
